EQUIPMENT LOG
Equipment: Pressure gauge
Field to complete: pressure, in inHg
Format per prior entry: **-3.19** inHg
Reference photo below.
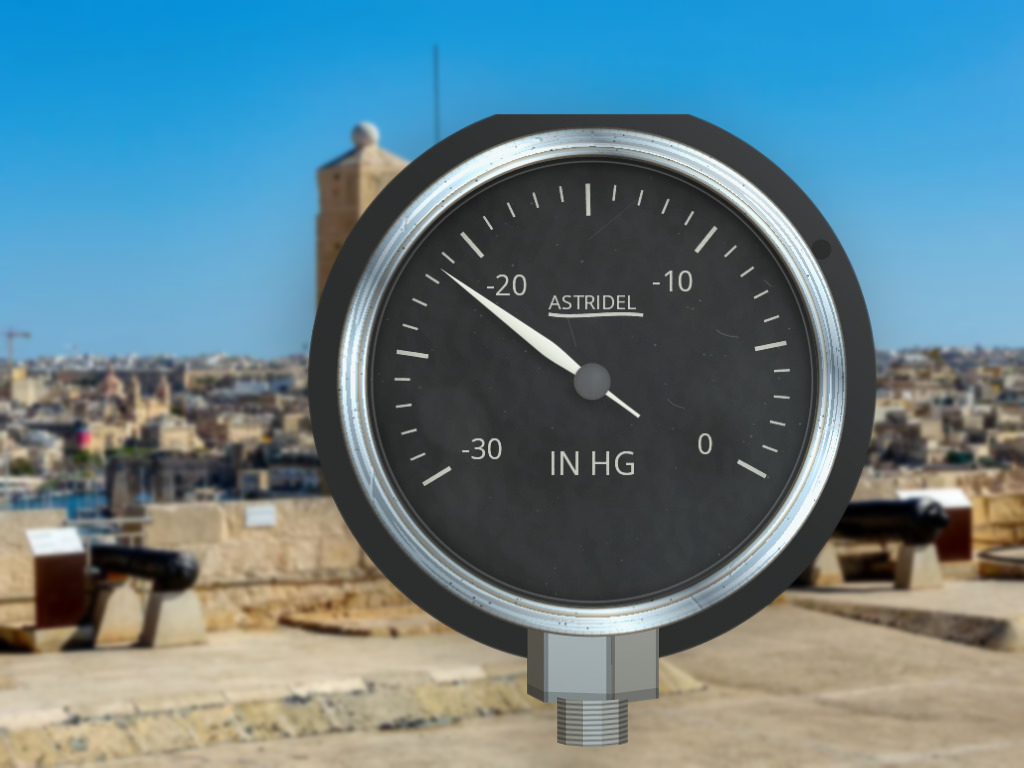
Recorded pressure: **-21.5** inHg
